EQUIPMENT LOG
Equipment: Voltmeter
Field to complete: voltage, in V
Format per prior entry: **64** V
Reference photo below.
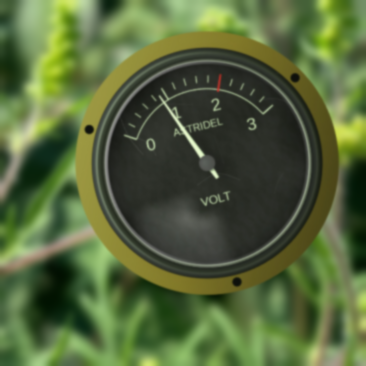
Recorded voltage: **0.9** V
